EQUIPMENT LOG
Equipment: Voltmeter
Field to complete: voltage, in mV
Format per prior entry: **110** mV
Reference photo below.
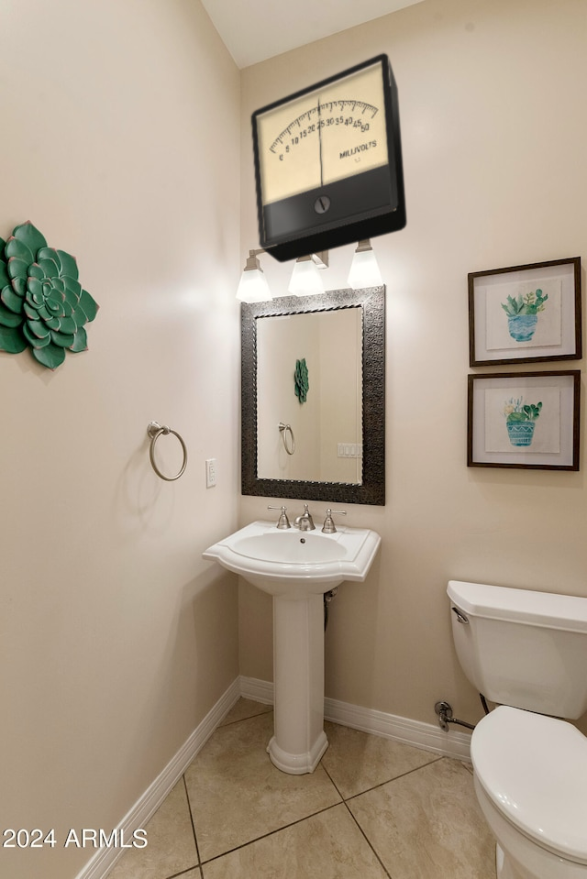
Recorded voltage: **25** mV
